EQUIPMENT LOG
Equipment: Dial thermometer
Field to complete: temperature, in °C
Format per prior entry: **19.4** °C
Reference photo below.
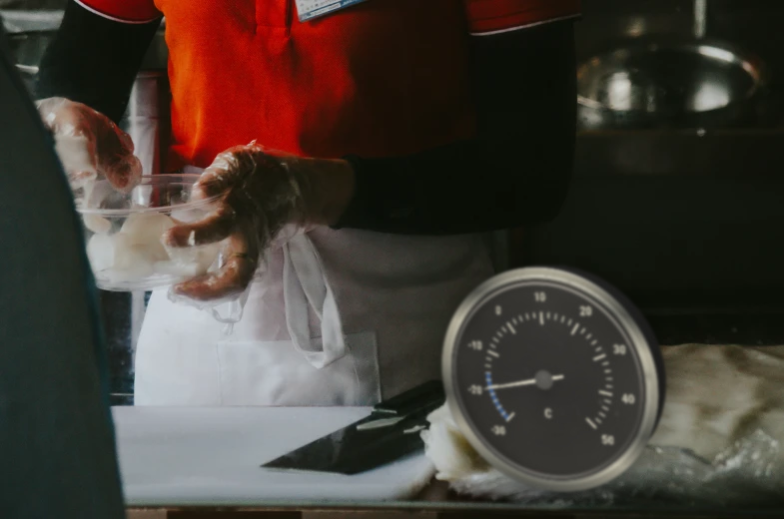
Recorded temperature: **-20** °C
